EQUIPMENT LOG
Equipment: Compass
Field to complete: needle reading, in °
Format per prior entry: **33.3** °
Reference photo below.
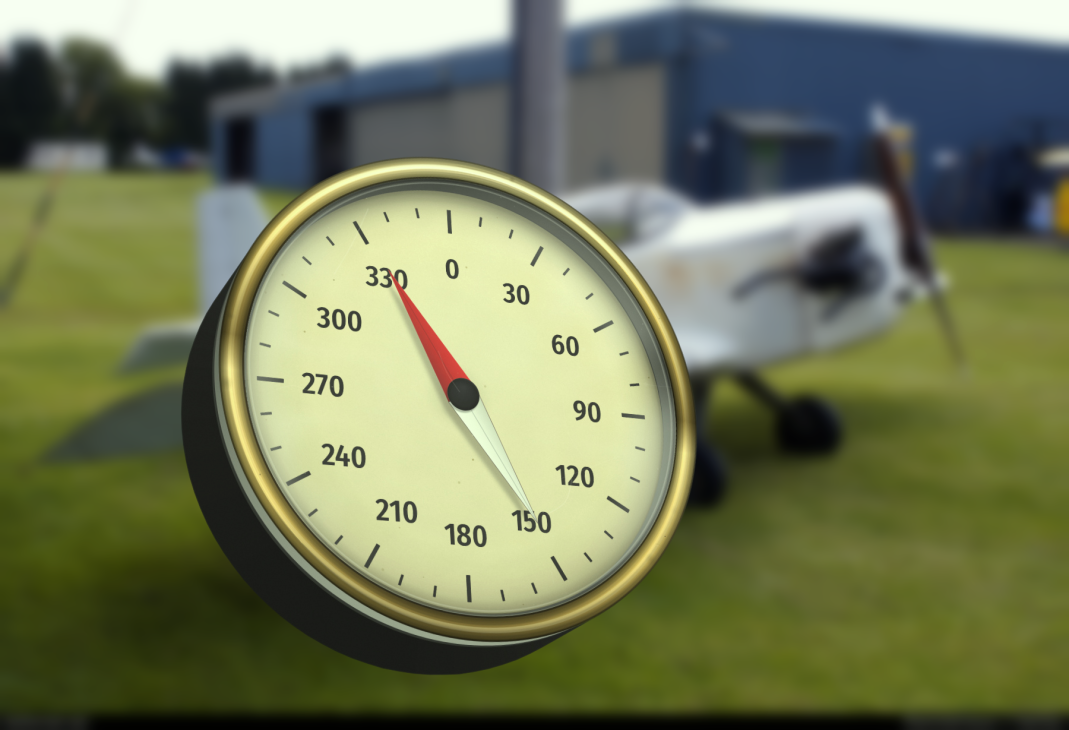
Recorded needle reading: **330** °
